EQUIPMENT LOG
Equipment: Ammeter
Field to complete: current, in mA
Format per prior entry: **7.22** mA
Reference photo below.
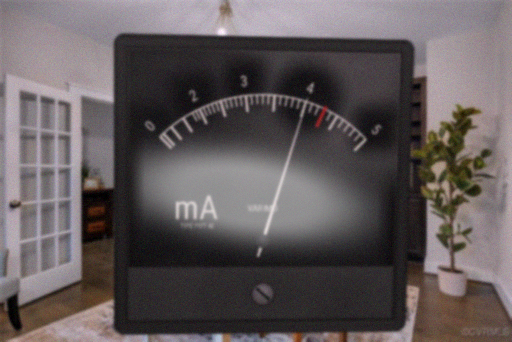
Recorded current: **4** mA
